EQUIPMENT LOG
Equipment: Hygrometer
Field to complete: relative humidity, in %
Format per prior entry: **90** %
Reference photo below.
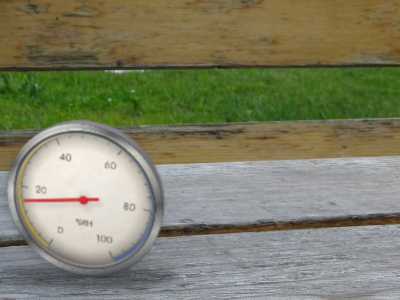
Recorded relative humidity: **16** %
